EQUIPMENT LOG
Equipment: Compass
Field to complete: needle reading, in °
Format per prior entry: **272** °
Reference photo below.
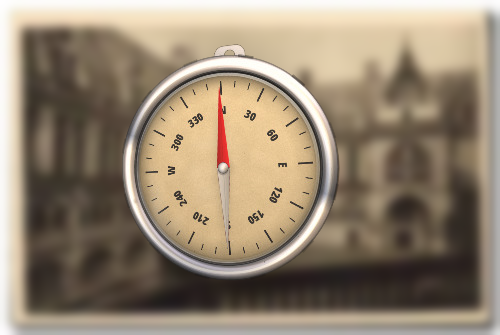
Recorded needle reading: **0** °
